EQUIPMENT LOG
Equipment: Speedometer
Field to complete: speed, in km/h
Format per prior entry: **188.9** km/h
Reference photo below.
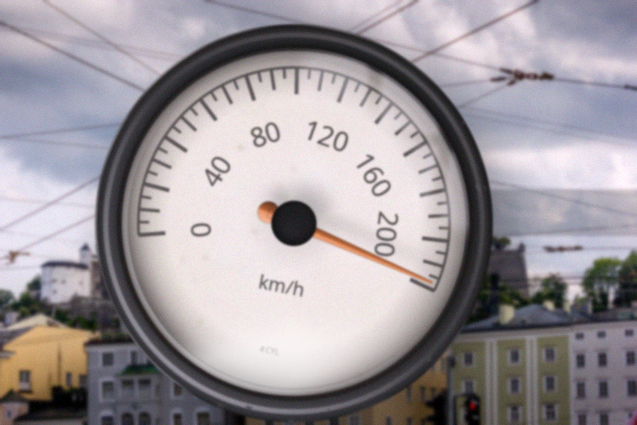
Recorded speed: **217.5** km/h
